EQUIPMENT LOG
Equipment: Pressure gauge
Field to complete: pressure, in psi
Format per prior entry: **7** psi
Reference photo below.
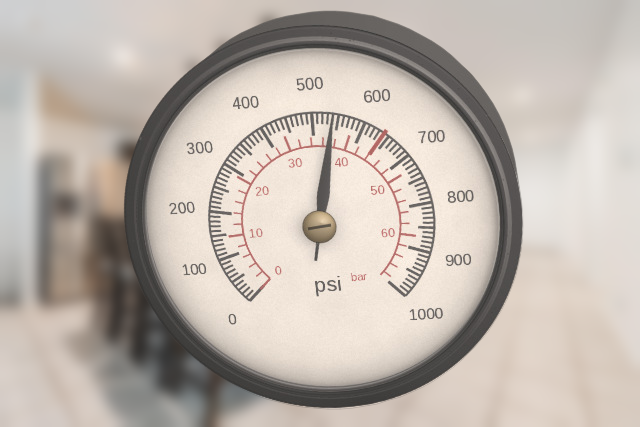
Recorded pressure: **540** psi
